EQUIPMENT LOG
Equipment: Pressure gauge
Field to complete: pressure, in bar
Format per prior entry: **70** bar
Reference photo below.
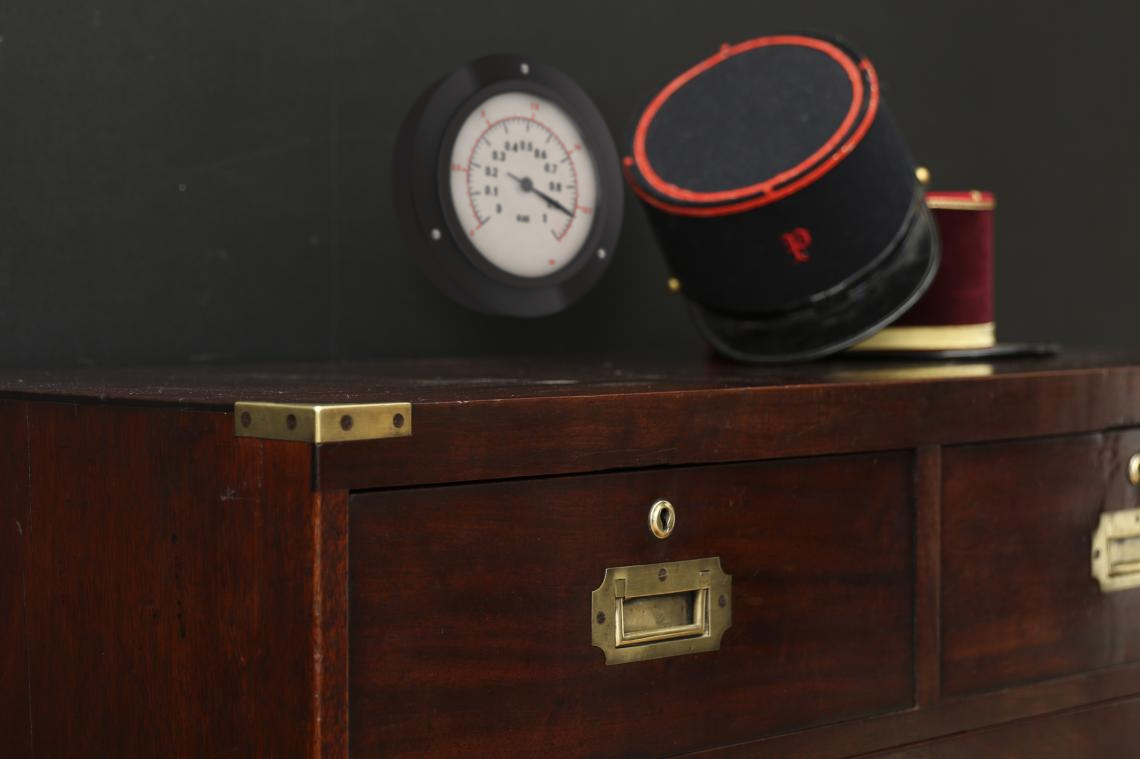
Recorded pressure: **0.9** bar
